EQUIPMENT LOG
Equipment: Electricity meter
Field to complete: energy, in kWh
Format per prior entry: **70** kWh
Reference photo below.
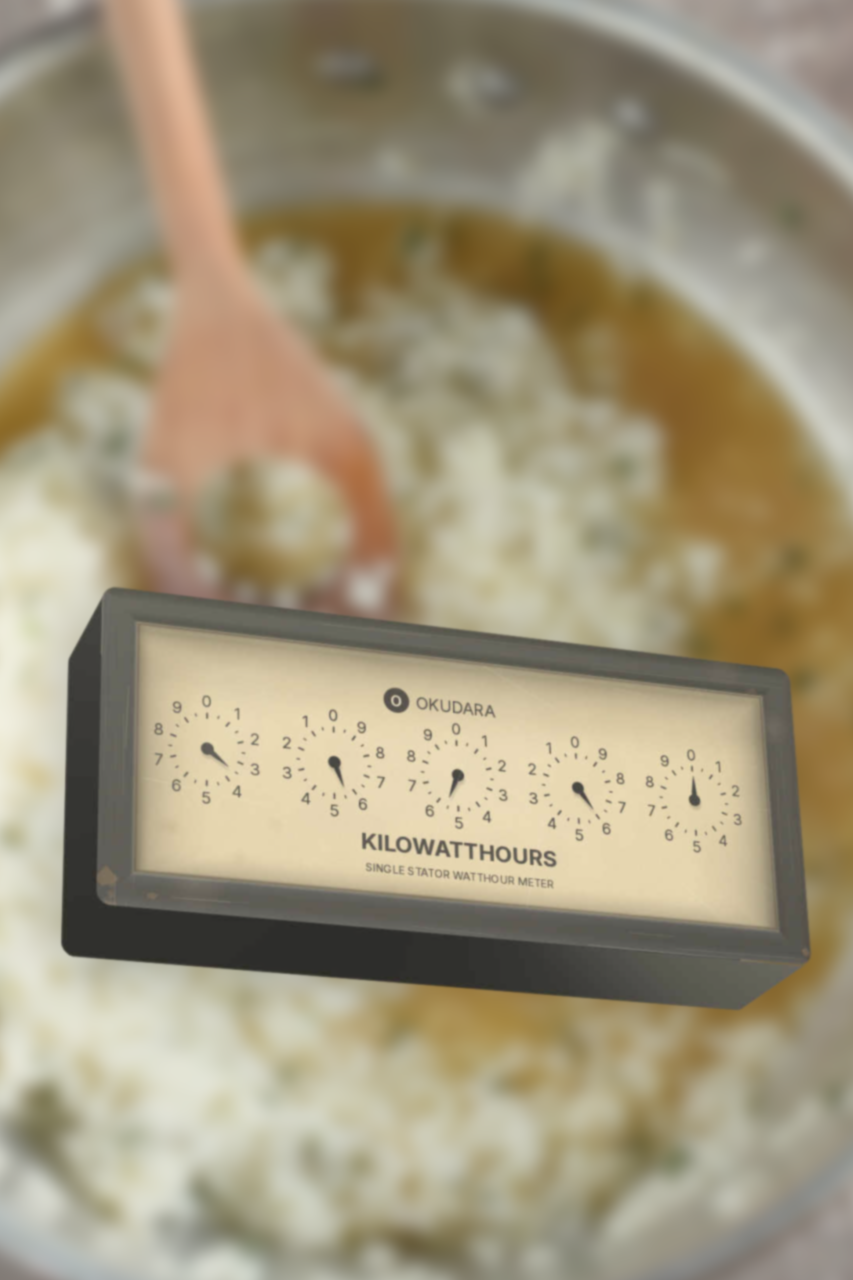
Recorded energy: **35560** kWh
